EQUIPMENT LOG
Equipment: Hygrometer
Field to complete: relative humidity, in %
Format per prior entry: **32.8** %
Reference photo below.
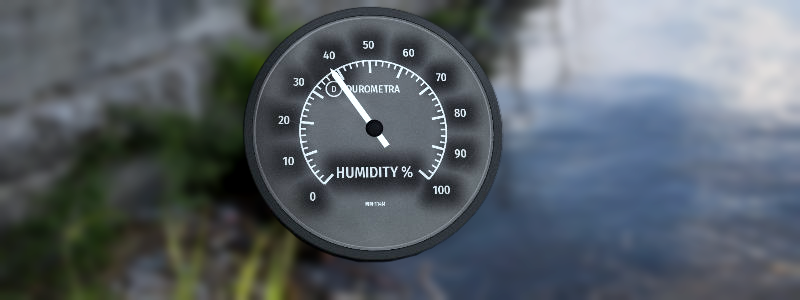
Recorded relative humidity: **38** %
